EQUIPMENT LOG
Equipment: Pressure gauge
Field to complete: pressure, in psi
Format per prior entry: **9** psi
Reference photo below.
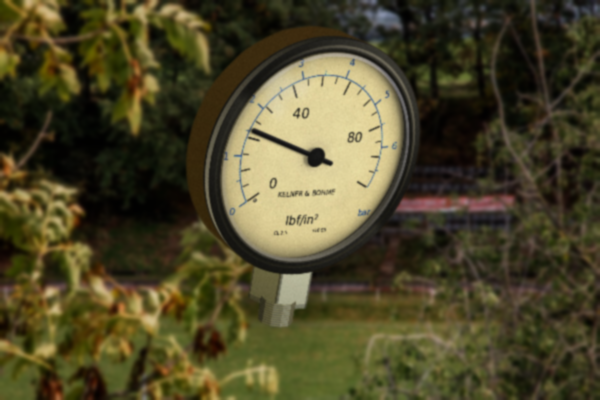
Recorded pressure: **22.5** psi
